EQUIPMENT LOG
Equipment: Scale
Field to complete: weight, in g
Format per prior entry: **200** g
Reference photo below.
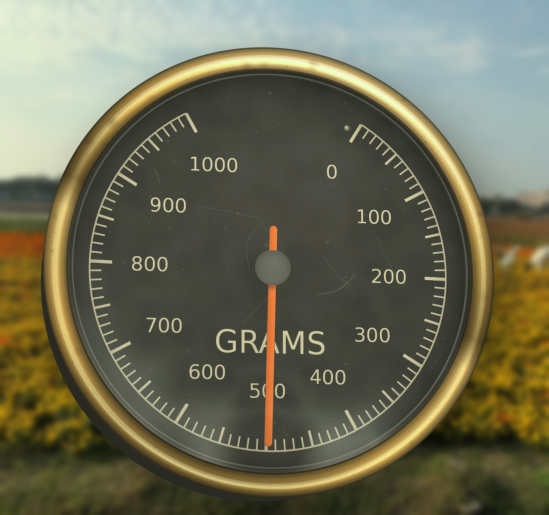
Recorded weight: **500** g
